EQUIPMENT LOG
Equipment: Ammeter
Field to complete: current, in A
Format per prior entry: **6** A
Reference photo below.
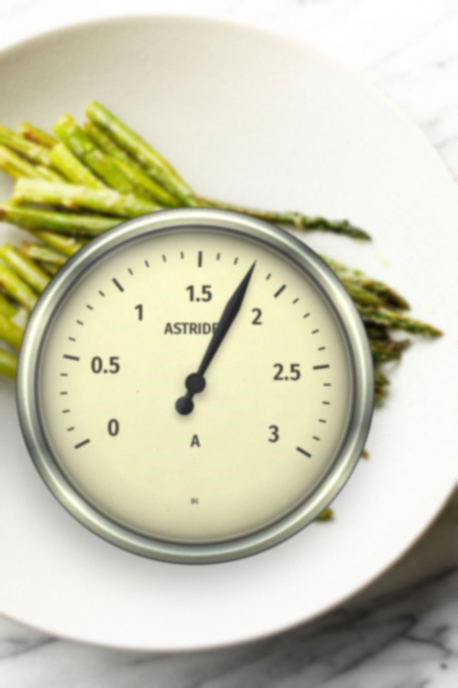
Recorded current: **1.8** A
